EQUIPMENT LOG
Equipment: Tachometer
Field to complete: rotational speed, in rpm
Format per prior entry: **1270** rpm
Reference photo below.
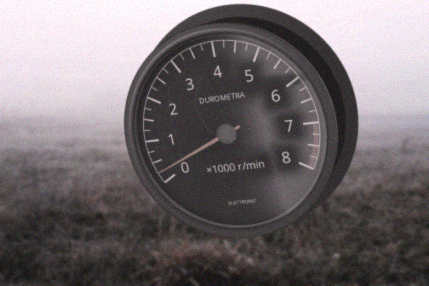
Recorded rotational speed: **250** rpm
